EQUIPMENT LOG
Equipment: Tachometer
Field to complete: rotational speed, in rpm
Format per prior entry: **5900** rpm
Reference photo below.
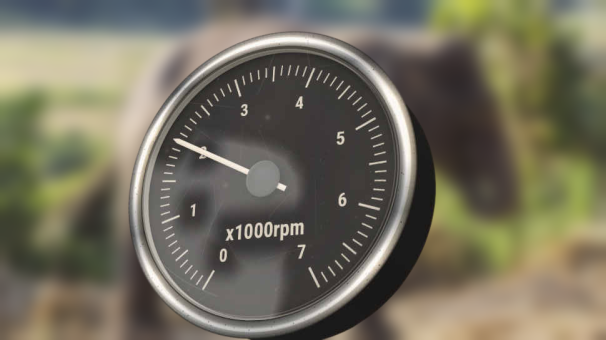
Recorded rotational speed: **2000** rpm
